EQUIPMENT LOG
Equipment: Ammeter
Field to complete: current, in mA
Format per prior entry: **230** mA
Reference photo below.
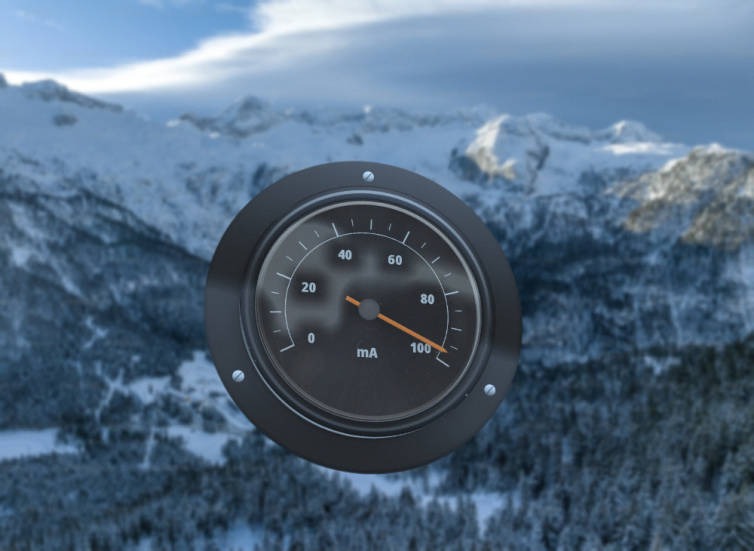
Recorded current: **97.5** mA
